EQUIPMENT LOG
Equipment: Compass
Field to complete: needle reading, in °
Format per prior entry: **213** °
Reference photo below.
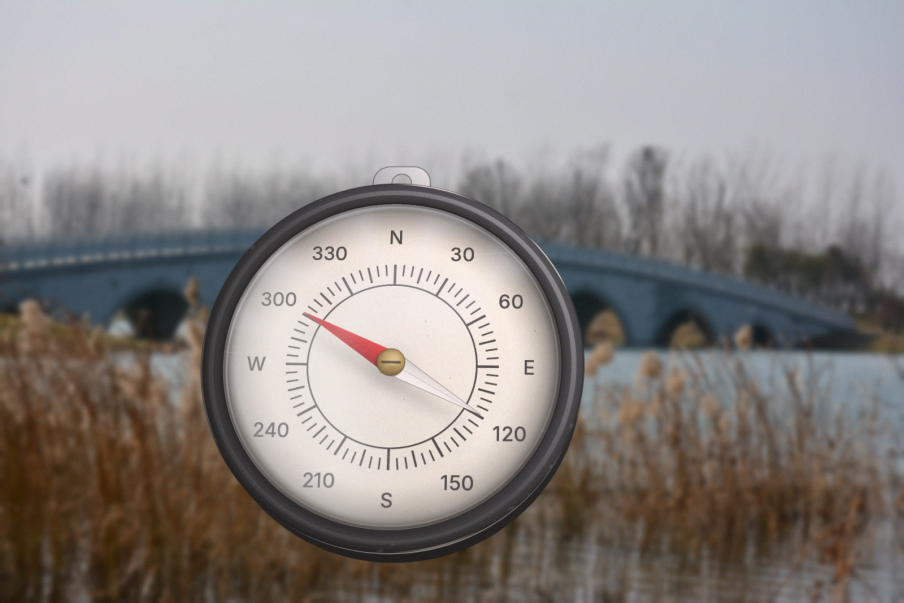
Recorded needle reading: **300** °
